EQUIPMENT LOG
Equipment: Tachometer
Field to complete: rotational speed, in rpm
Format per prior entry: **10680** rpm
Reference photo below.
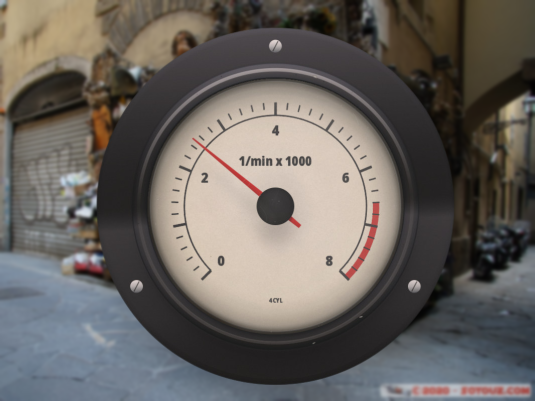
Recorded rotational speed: **2500** rpm
